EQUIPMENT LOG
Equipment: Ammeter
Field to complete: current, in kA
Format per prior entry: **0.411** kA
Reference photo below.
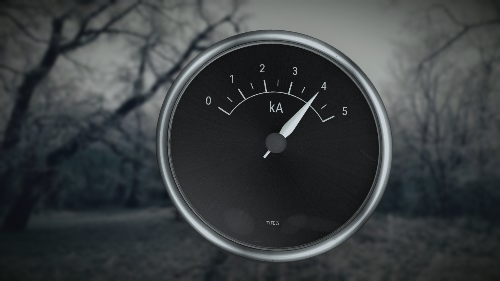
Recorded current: **4** kA
